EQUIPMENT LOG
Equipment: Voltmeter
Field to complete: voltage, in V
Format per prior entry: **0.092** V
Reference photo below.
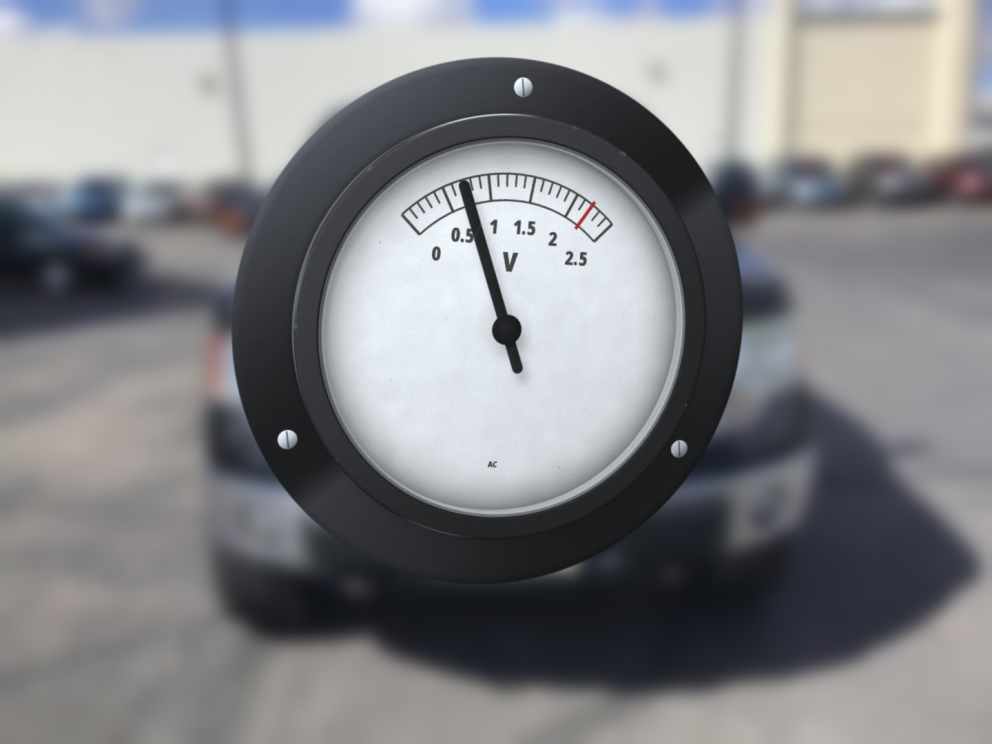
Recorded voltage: **0.7** V
